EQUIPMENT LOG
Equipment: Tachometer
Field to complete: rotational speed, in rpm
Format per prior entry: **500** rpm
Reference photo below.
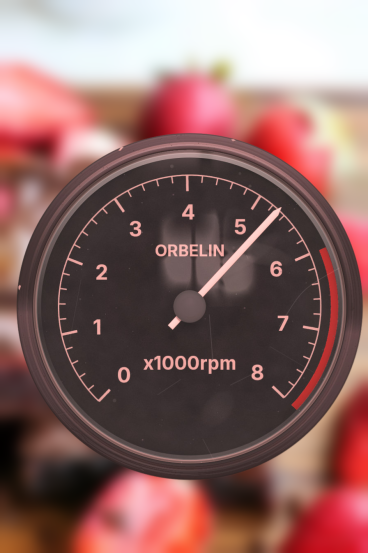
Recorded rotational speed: **5300** rpm
